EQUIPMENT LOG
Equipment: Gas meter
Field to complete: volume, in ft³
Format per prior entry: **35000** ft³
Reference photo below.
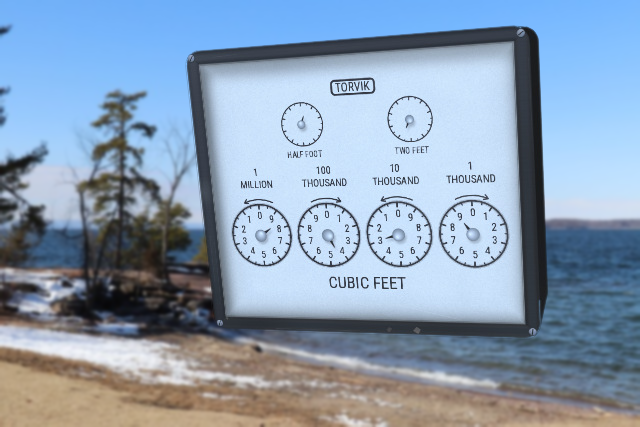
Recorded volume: **842900** ft³
